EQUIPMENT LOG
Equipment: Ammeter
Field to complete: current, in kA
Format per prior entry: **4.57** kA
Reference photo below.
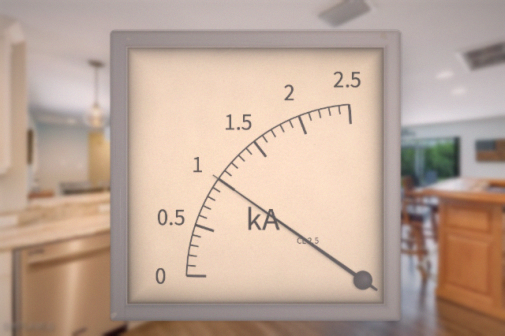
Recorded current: **1** kA
